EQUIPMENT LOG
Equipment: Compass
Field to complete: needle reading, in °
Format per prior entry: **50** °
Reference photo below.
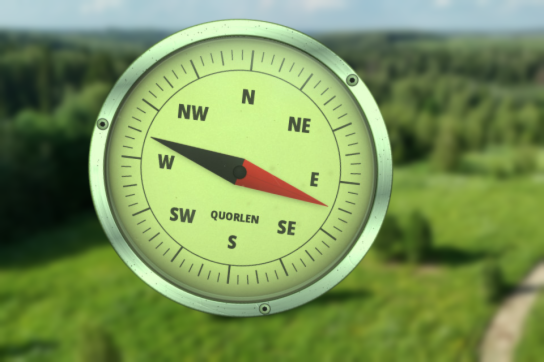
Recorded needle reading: **105** °
